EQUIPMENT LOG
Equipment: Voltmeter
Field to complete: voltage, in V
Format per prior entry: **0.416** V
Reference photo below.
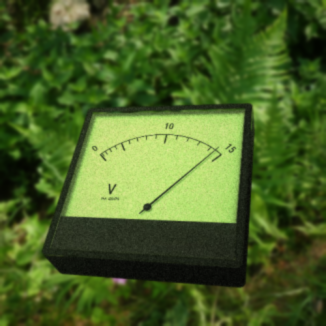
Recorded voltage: **14.5** V
